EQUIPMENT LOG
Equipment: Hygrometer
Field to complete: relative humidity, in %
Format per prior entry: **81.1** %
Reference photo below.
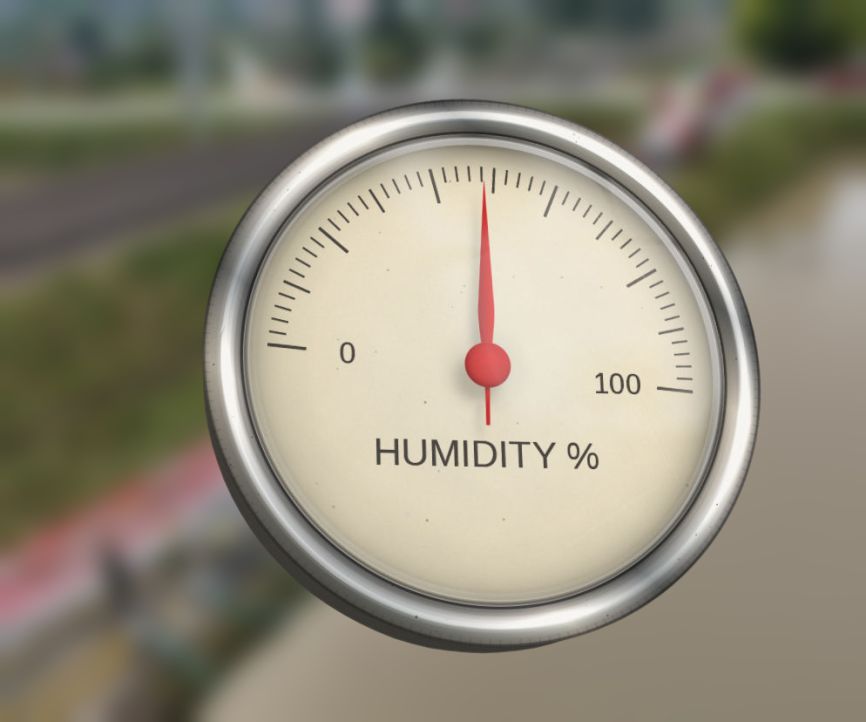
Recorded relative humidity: **48** %
